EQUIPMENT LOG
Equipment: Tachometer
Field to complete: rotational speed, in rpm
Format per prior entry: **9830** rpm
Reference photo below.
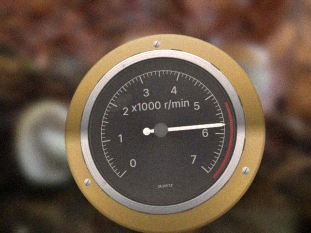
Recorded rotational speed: **5800** rpm
